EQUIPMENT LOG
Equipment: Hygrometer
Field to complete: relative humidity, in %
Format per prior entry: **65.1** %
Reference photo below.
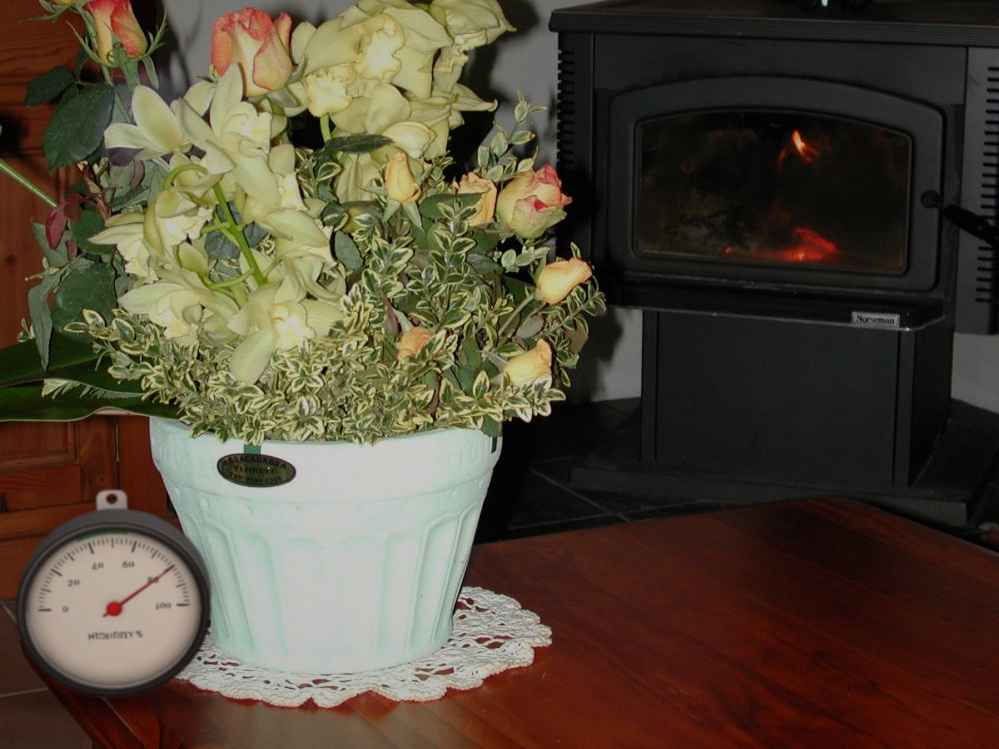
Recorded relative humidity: **80** %
